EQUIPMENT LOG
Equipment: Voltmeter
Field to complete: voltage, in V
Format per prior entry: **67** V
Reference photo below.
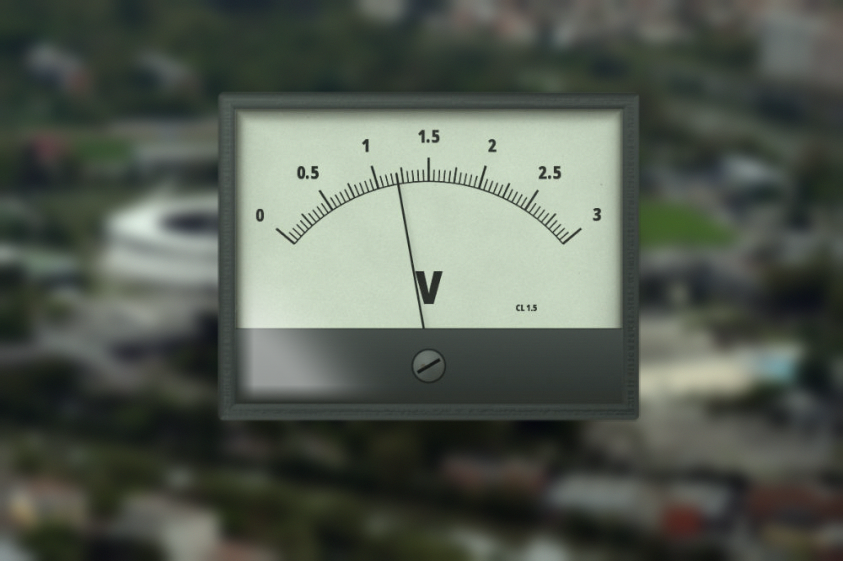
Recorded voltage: **1.2** V
